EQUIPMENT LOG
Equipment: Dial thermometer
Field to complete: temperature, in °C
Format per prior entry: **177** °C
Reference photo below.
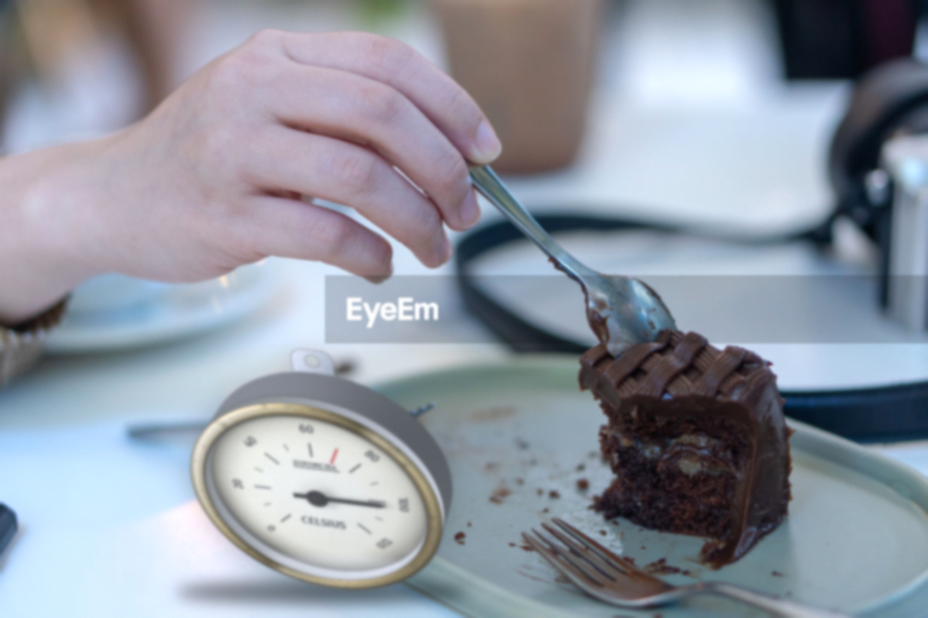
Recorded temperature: **100** °C
